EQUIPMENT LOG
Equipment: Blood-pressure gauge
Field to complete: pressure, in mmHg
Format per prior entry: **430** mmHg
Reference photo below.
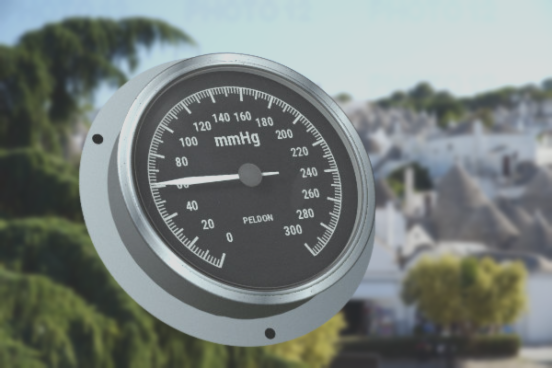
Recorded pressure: **60** mmHg
